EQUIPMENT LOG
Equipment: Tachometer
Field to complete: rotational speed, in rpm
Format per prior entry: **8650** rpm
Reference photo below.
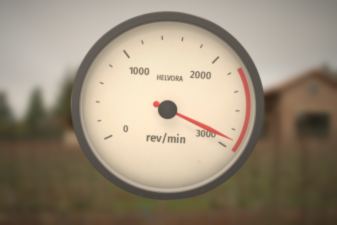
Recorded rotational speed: **2900** rpm
